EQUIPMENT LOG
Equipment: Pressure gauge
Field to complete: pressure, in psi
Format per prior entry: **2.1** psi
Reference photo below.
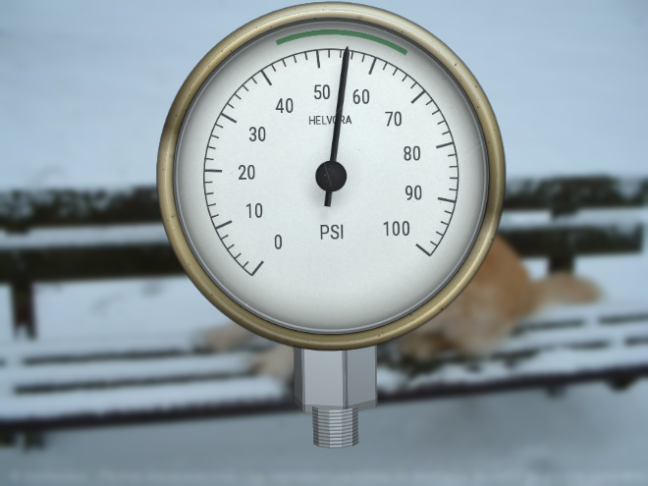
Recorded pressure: **55** psi
